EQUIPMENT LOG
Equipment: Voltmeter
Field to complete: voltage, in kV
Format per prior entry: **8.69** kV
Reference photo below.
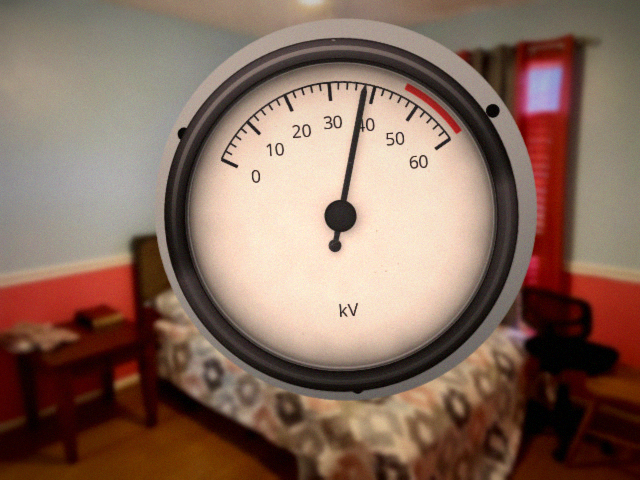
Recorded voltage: **38** kV
